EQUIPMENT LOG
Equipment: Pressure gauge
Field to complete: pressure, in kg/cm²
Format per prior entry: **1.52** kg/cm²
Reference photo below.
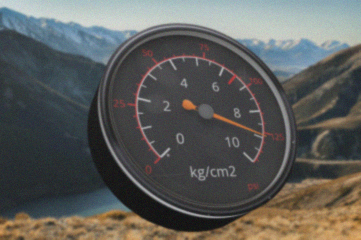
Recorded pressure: **9** kg/cm²
